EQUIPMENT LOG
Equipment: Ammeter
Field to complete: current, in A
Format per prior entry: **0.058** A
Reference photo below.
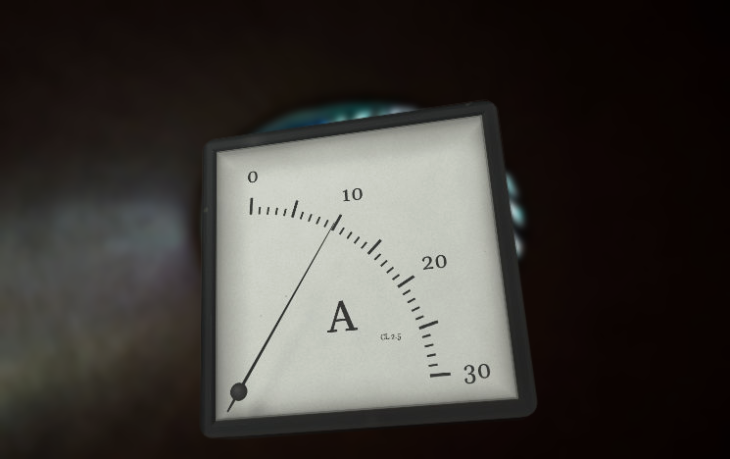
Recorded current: **10** A
